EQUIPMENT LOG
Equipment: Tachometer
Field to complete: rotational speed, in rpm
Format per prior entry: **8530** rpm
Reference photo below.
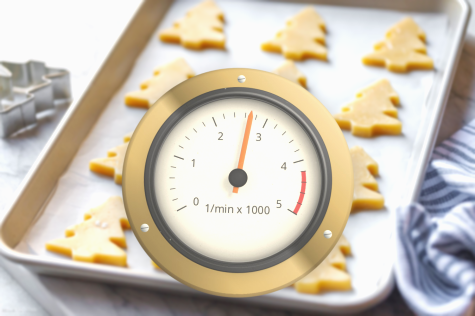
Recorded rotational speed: **2700** rpm
